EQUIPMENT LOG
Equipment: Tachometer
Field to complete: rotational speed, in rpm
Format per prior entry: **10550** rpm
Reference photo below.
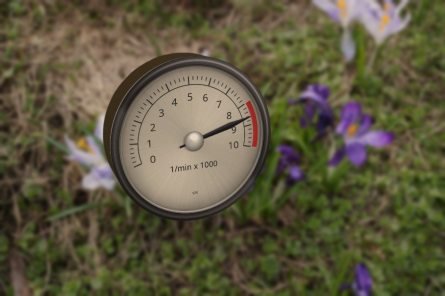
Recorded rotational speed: **8600** rpm
